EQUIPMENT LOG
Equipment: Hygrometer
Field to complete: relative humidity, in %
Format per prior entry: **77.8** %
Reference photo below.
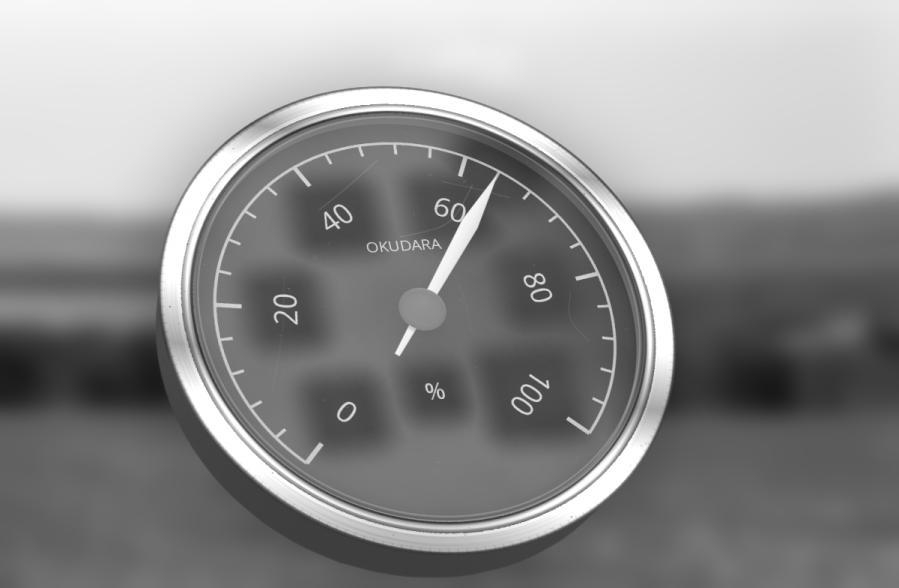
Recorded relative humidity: **64** %
